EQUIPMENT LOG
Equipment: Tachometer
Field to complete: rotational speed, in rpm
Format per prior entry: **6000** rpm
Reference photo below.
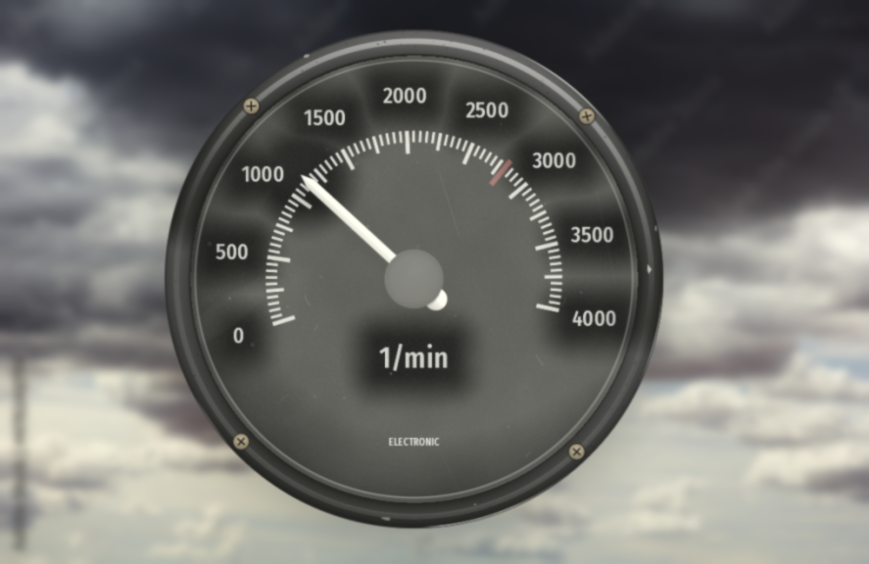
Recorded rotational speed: **1150** rpm
